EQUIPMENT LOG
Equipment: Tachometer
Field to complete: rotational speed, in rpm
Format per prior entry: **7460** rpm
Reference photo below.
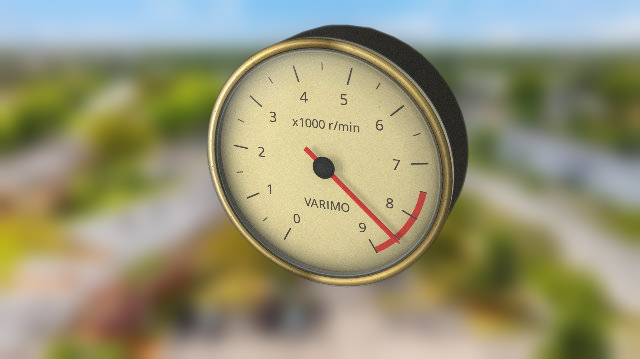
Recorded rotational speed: **8500** rpm
